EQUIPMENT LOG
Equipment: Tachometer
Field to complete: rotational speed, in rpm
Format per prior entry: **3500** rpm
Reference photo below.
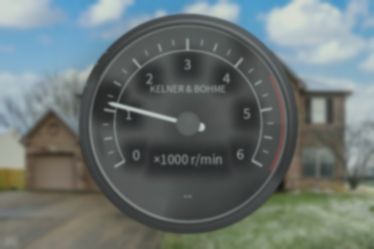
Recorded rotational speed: **1125** rpm
